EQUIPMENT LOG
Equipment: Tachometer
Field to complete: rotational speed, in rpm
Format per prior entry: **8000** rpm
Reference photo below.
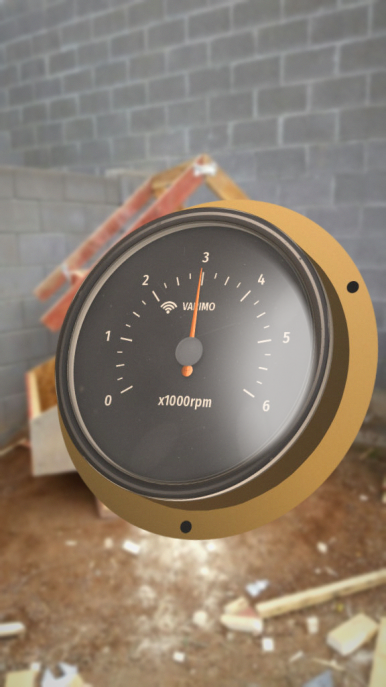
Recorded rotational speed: **3000** rpm
